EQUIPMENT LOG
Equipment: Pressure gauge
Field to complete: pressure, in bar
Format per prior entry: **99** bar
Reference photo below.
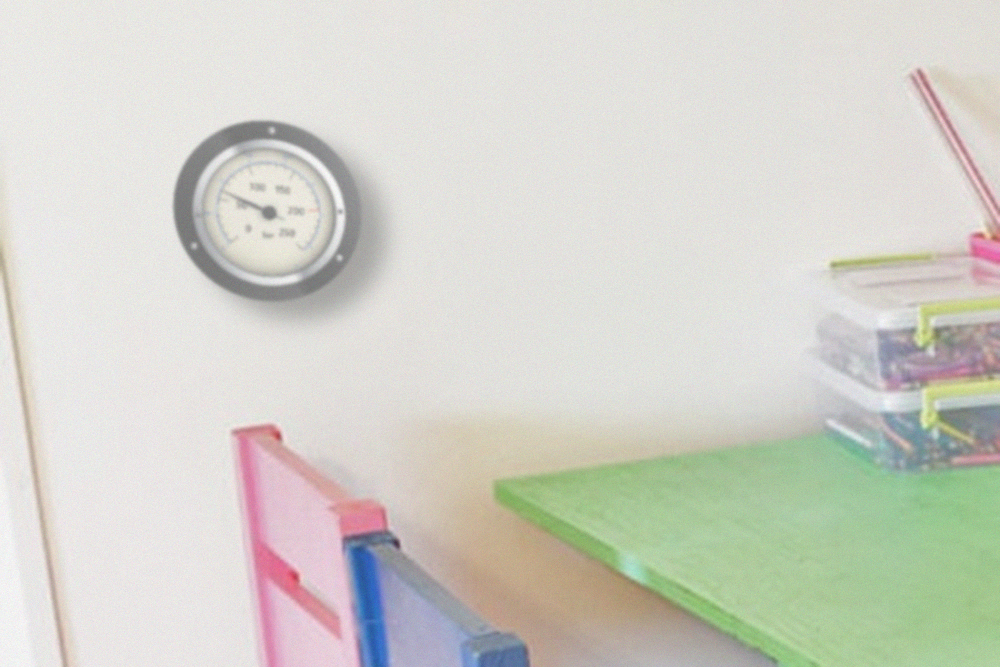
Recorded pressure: **60** bar
